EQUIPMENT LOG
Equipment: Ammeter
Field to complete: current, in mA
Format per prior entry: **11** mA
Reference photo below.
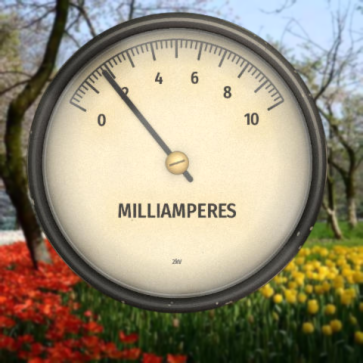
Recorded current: **1.8** mA
